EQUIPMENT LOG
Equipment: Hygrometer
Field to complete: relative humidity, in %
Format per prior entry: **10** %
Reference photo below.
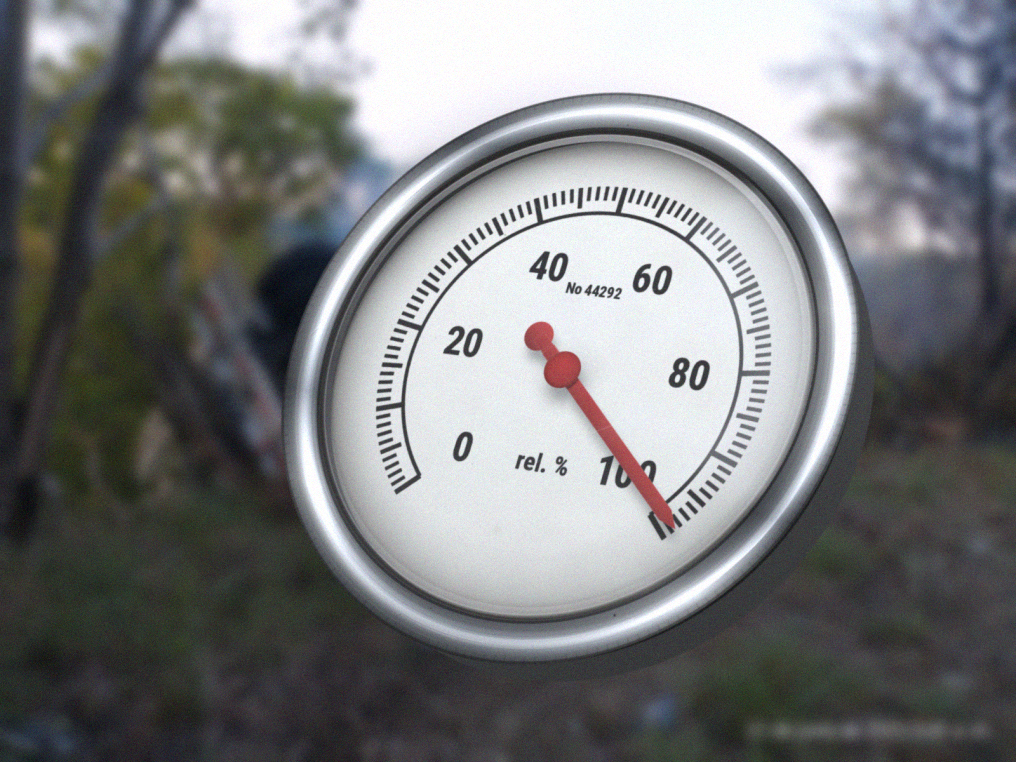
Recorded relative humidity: **98.5** %
